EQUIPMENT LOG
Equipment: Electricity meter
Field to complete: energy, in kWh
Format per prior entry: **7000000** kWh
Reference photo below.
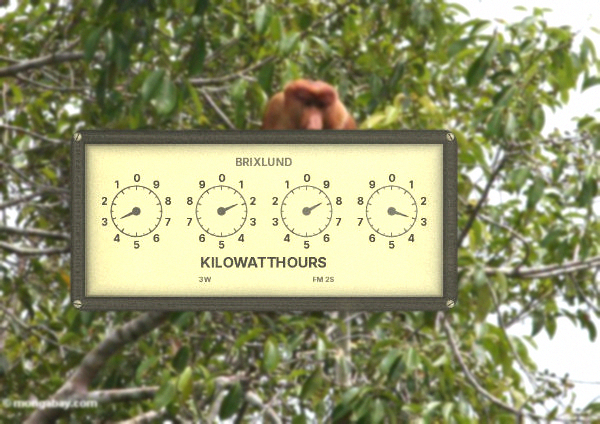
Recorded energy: **3183** kWh
